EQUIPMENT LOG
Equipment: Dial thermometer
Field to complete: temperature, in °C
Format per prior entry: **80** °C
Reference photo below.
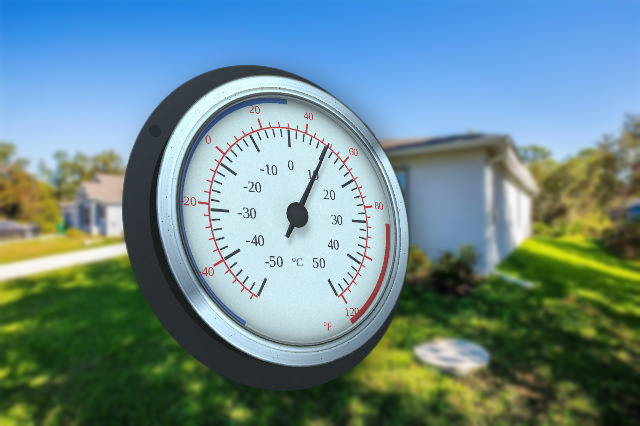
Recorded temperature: **10** °C
